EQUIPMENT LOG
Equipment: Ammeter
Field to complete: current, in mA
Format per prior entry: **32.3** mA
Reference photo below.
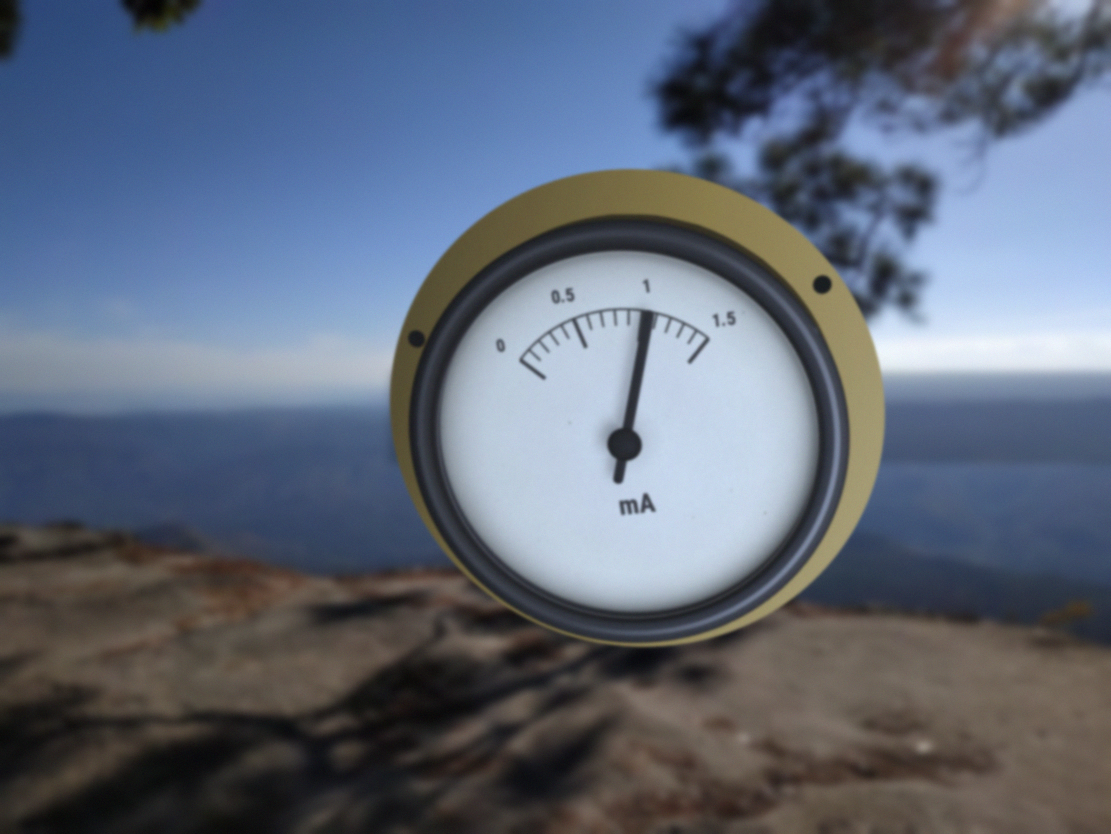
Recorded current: **1.05** mA
